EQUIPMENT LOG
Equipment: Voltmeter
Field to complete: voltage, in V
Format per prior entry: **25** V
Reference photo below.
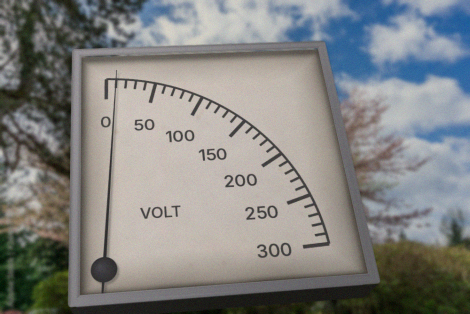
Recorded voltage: **10** V
